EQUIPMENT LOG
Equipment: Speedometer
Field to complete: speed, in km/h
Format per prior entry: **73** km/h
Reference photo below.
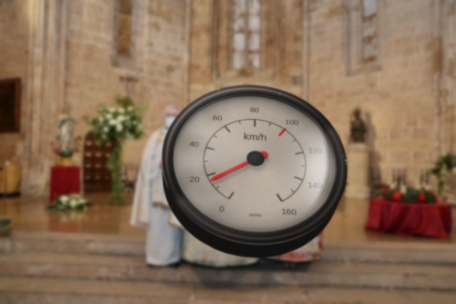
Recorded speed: **15** km/h
